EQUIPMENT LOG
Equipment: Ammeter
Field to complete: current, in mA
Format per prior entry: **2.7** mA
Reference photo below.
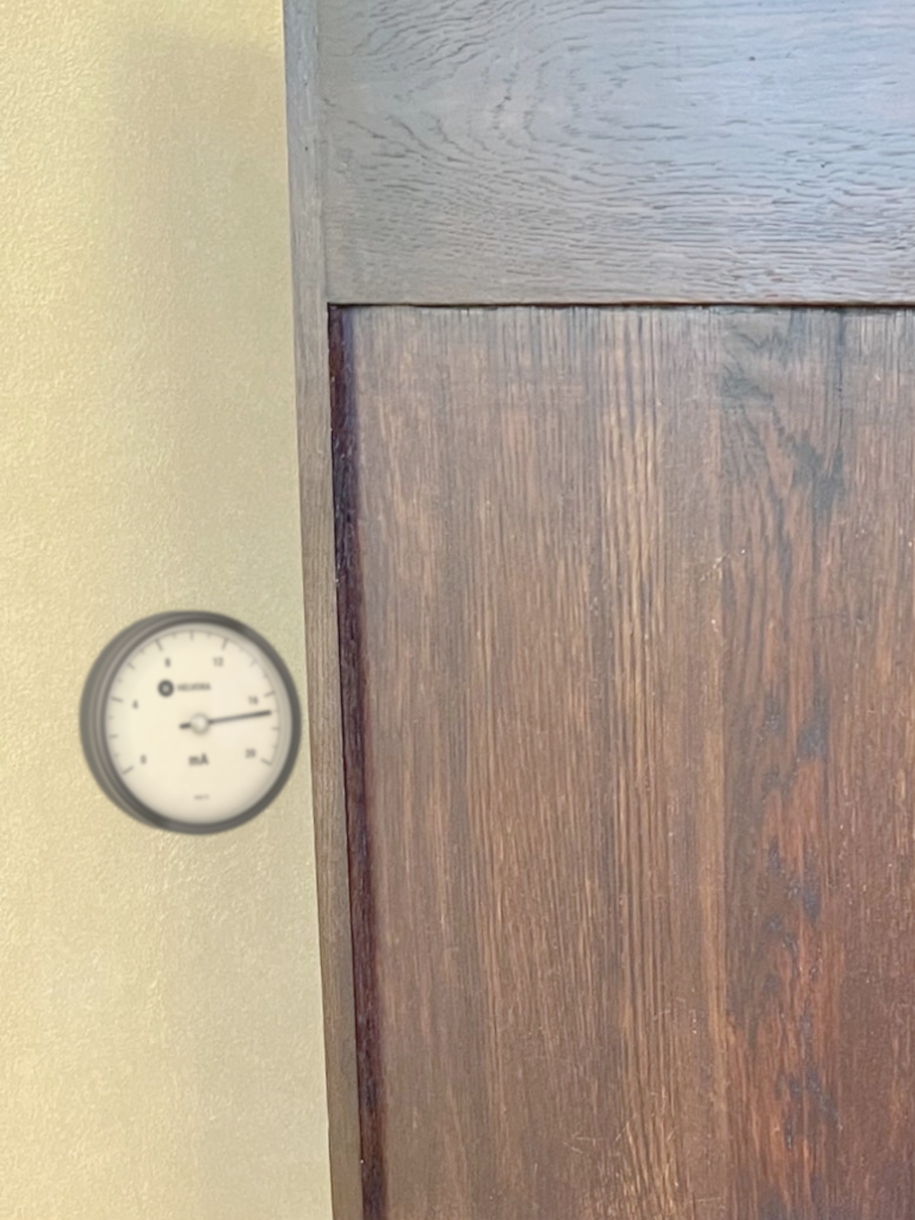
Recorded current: **17** mA
